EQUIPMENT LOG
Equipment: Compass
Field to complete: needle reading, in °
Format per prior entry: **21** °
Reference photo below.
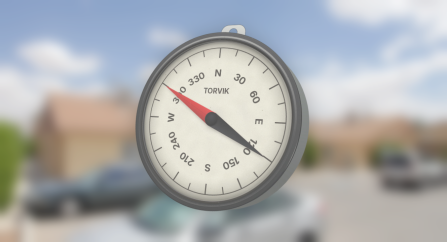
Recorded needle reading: **300** °
